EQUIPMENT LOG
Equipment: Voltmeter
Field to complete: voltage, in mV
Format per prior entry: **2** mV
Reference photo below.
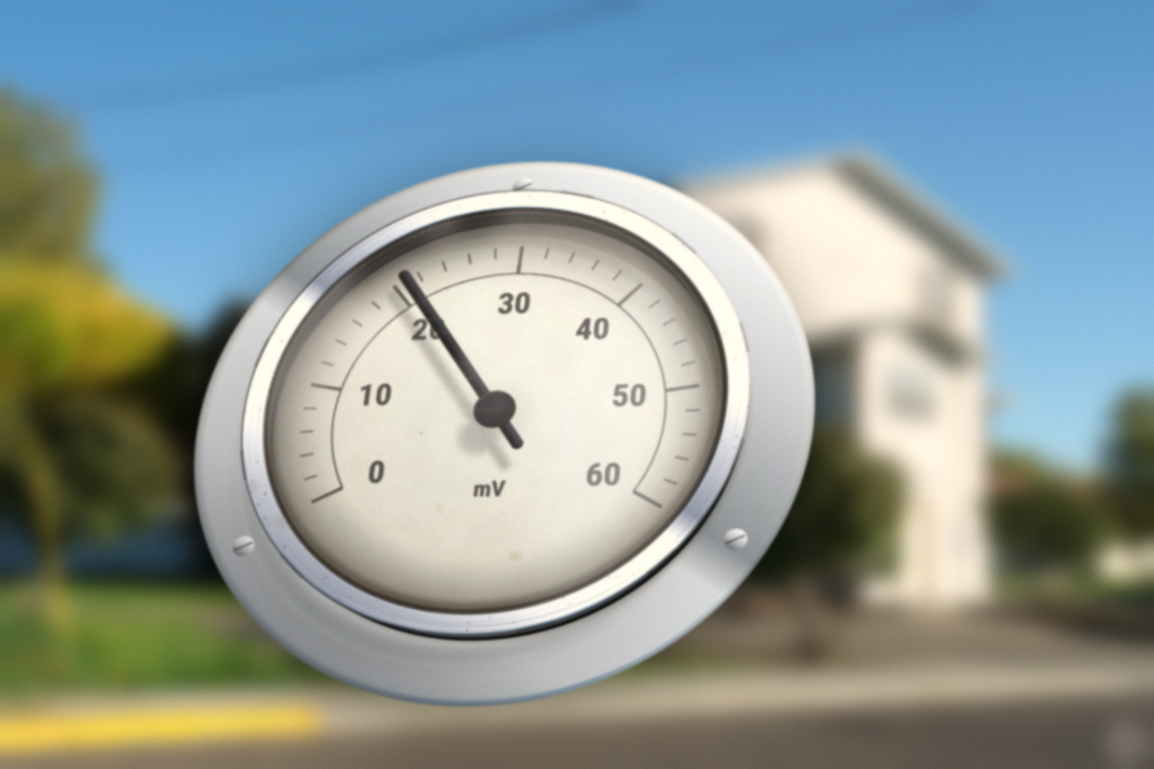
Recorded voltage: **21** mV
